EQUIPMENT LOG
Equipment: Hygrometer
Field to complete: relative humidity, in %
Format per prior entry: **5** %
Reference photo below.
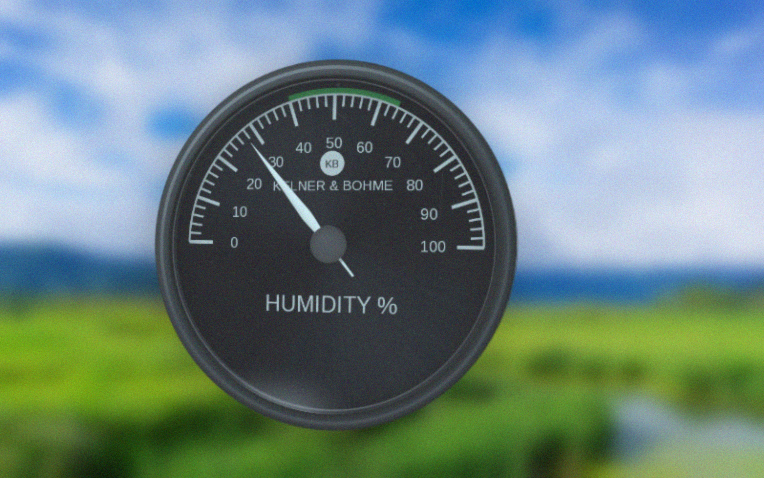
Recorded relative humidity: **28** %
